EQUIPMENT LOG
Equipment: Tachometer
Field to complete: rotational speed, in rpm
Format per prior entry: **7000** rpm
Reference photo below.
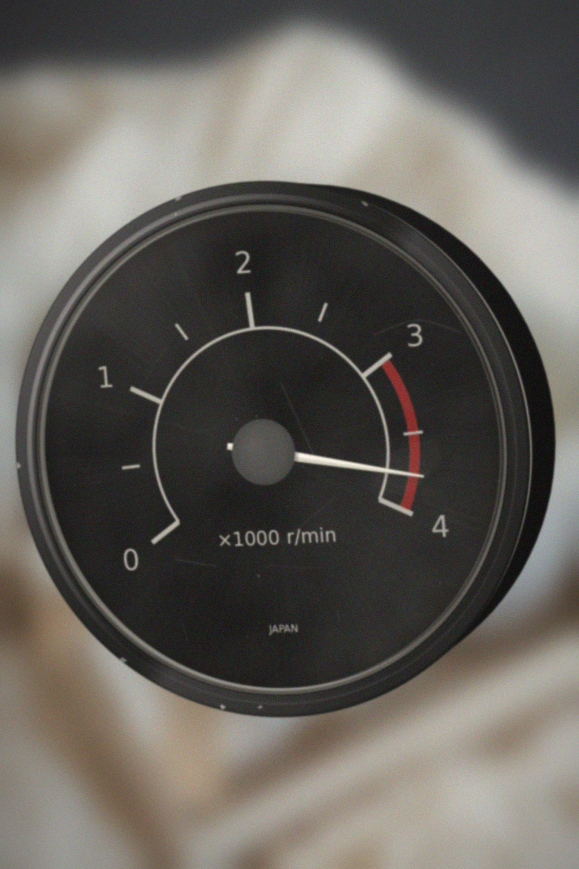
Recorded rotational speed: **3750** rpm
